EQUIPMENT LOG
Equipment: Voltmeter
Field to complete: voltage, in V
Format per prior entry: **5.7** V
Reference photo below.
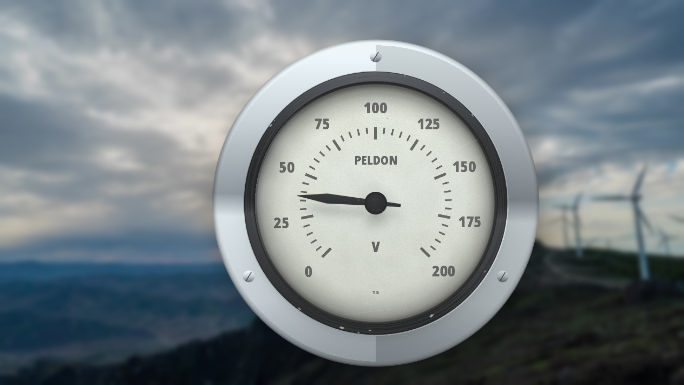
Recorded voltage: **37.5** V
